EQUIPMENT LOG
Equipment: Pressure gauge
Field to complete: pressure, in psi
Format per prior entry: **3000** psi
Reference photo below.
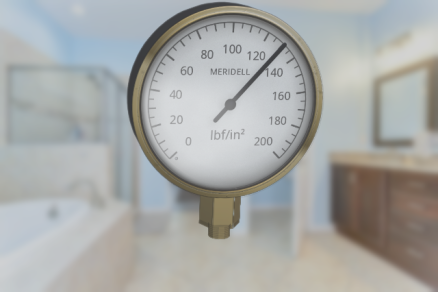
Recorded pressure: **130** psi
